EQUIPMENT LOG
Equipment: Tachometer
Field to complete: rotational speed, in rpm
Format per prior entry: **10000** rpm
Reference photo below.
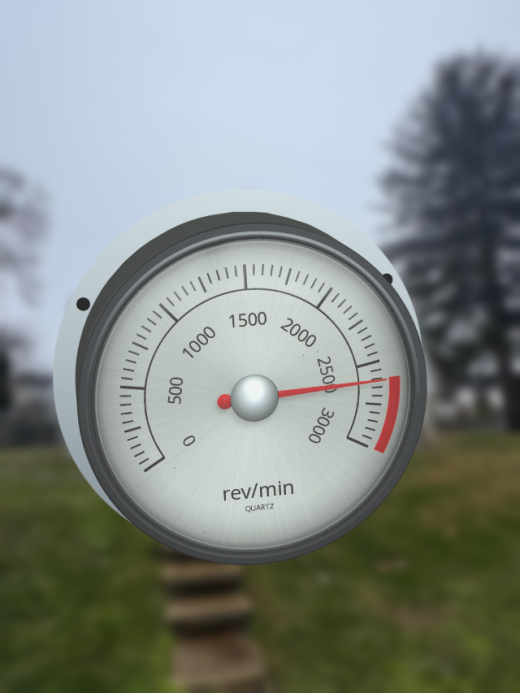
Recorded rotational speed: **2600** rpm
